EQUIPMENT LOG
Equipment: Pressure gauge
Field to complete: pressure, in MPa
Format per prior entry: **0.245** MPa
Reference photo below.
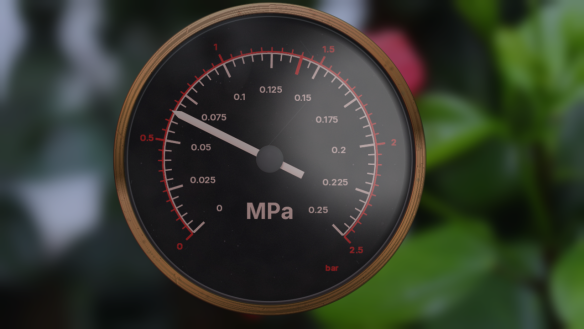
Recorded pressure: **0.065** MPa
